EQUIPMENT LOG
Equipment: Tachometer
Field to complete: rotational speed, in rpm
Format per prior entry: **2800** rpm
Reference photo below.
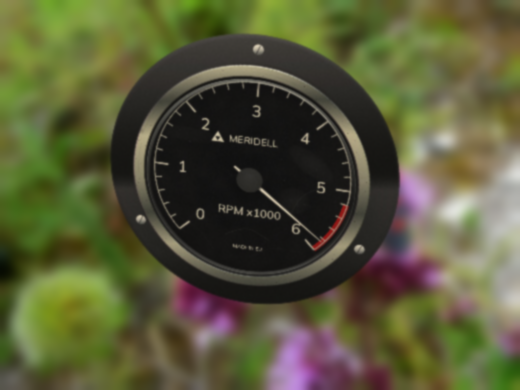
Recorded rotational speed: **5800** rpm
